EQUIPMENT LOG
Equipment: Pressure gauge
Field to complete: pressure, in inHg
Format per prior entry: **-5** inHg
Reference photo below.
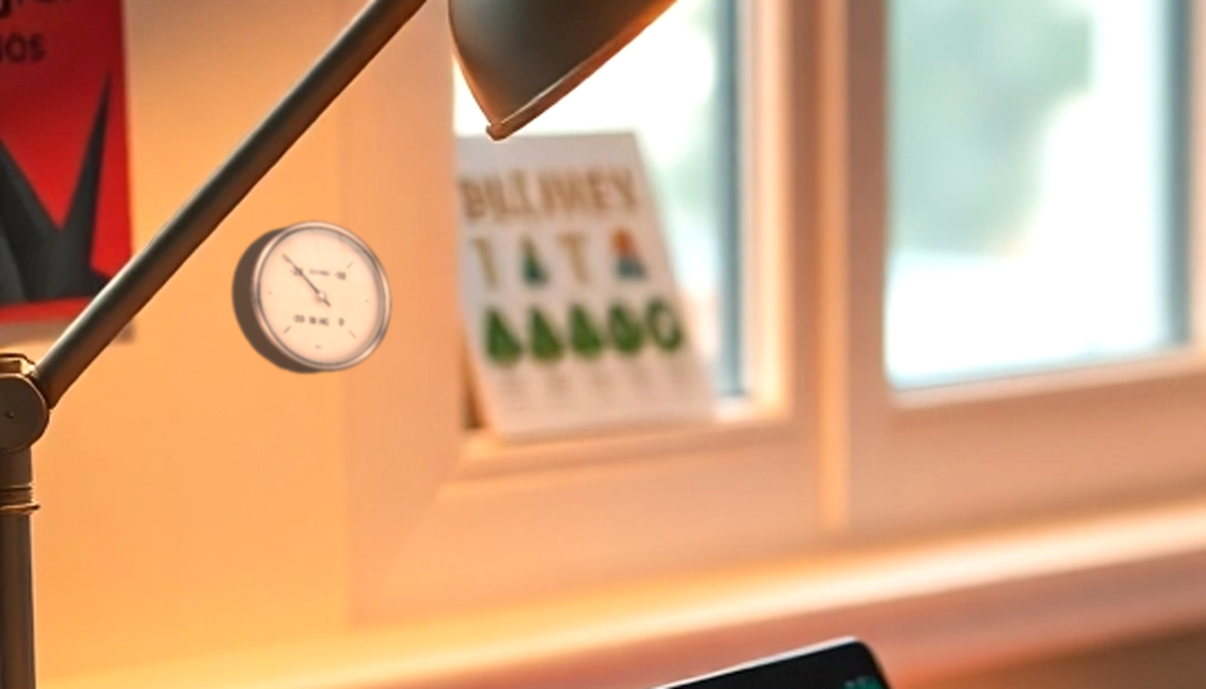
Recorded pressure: **-20** inHg
